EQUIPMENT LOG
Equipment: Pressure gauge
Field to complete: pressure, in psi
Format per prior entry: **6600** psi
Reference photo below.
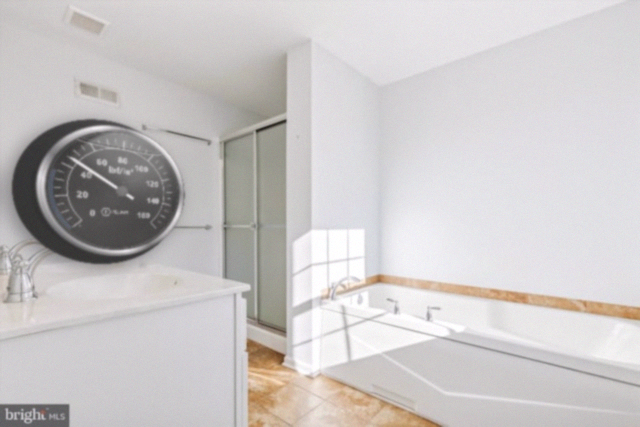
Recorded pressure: **45** psi
